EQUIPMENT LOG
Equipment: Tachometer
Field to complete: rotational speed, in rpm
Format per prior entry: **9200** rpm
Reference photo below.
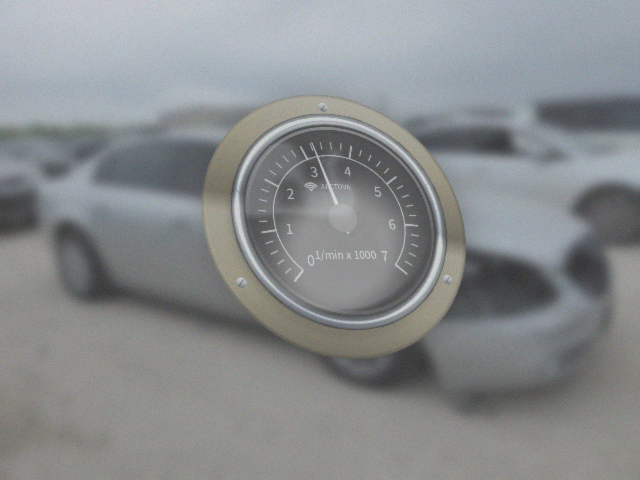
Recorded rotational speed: **3200** rpm
